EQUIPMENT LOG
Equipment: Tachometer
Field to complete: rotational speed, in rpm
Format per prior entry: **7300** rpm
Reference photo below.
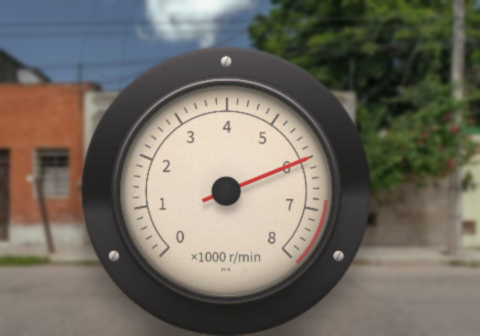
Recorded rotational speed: **6000** rpm
